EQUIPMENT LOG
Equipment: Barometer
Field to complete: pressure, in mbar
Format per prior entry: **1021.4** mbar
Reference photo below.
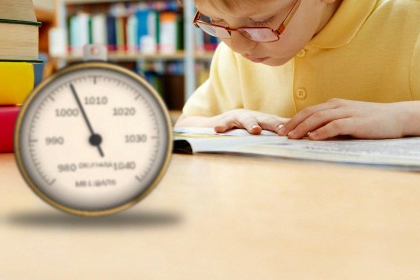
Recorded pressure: **1005** mbar
